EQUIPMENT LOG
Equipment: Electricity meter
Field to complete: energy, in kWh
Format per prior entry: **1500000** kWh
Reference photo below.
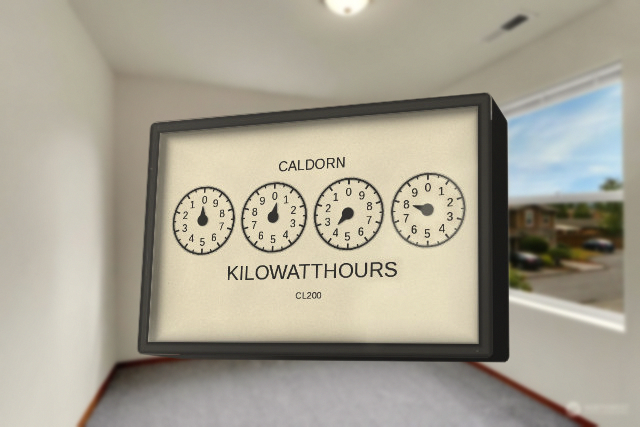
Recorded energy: **38** kWh
